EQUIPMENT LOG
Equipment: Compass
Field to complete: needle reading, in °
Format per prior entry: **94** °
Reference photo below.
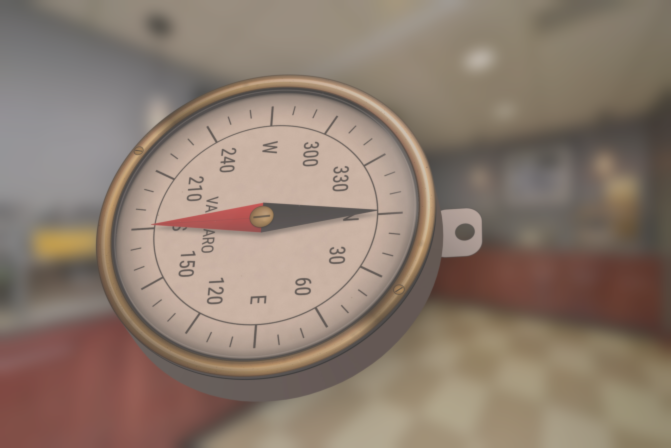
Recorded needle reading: **180** °
